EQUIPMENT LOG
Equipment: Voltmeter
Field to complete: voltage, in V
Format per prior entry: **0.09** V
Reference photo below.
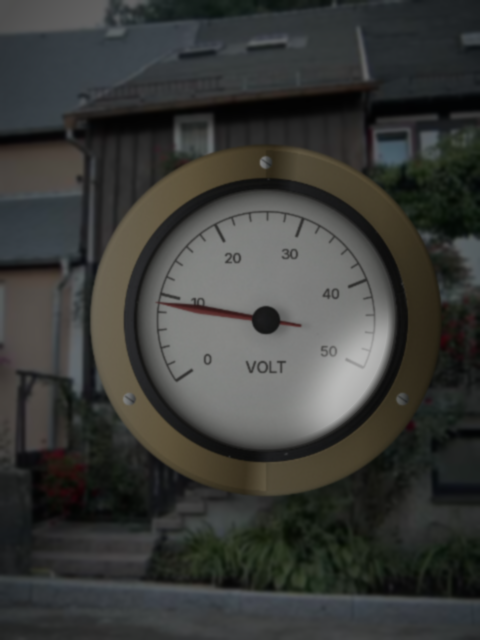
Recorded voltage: **9** V
